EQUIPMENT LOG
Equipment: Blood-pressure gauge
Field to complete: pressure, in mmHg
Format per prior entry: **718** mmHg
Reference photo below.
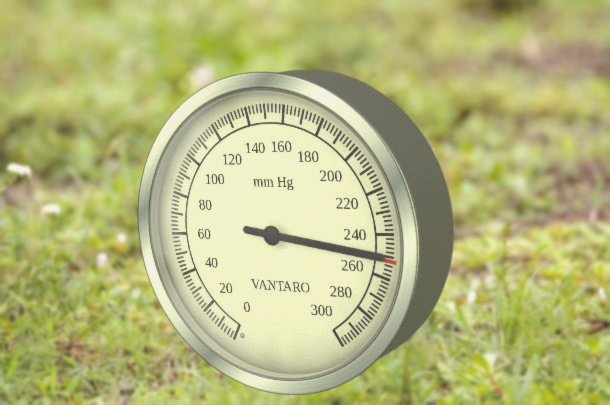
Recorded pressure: **250** mmHg
